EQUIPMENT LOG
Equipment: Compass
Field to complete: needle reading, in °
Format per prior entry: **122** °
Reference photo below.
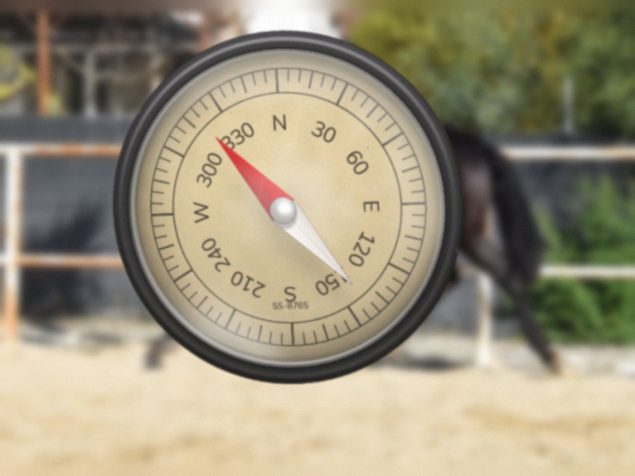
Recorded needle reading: **320** °
